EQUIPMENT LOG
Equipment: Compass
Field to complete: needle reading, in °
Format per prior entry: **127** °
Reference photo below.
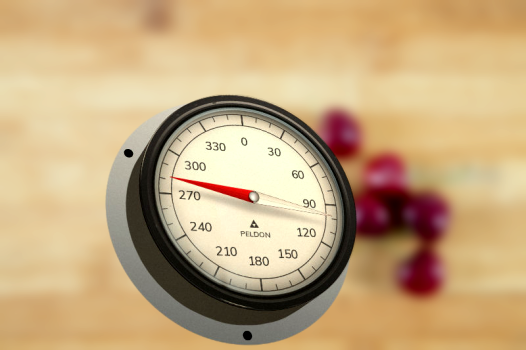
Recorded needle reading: **280** °
